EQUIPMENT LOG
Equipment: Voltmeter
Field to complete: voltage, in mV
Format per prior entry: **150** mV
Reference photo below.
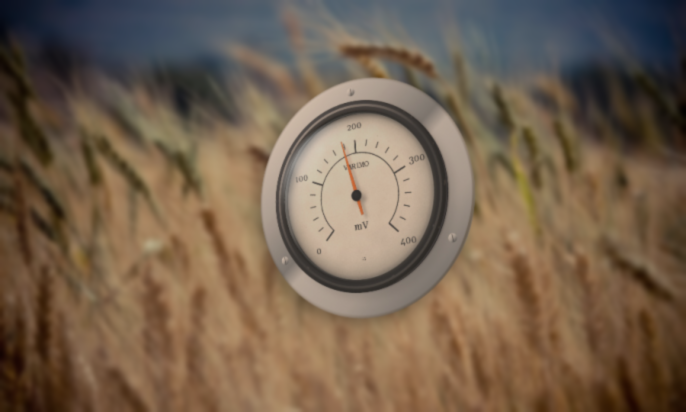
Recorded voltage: **180** mV
